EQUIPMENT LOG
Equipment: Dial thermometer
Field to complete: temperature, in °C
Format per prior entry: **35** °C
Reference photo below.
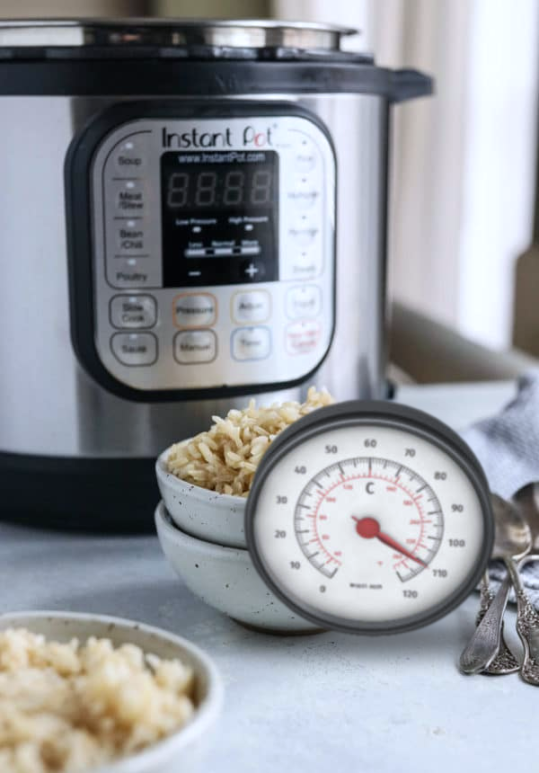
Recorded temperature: **110** °C
